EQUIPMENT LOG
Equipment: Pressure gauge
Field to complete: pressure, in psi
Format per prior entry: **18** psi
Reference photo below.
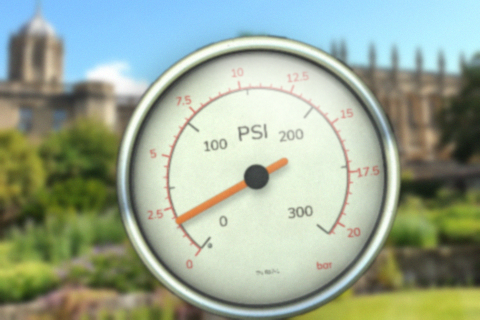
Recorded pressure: **25** psi
